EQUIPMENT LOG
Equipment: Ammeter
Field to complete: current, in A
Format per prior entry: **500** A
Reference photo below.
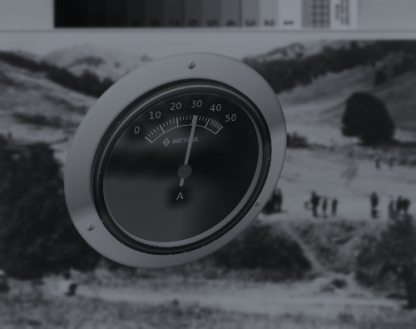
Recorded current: **30** A
